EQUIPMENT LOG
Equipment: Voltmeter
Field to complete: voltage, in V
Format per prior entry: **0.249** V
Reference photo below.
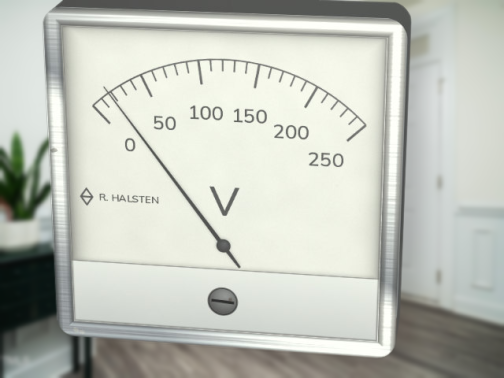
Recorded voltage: **20** V
